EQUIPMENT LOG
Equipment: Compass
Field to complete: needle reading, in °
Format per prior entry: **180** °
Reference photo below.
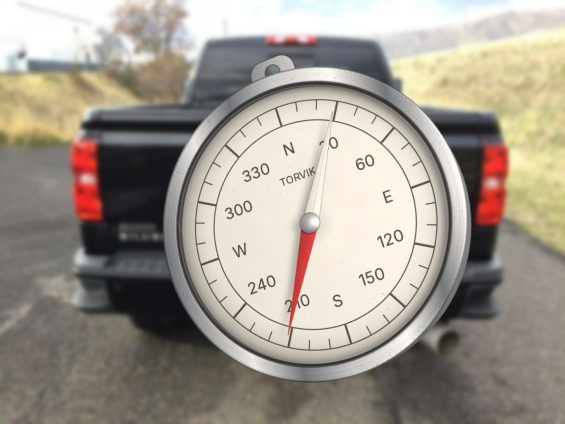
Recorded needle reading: **210** °
